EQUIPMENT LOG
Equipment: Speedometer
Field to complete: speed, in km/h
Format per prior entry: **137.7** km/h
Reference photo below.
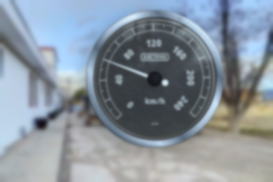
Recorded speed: **60** km/h
